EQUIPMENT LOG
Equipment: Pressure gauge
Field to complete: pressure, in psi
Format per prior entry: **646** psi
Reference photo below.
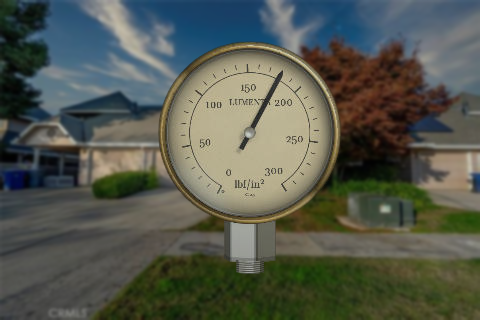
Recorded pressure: **180** psi
